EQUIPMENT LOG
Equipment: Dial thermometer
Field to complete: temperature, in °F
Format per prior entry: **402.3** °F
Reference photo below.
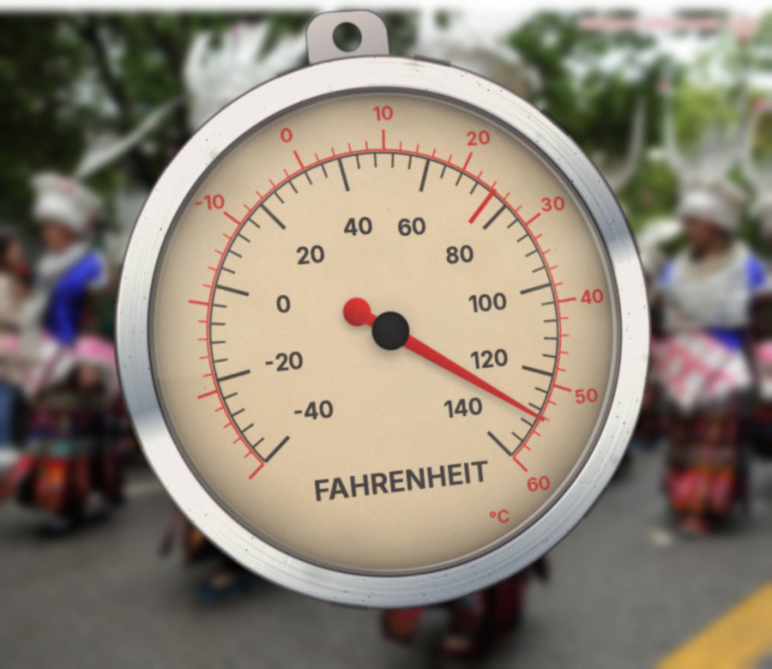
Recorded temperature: **130** °F
